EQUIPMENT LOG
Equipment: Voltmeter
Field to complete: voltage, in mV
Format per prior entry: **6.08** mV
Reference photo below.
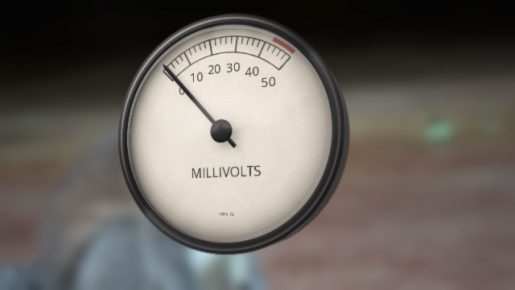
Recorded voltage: **2** mV
